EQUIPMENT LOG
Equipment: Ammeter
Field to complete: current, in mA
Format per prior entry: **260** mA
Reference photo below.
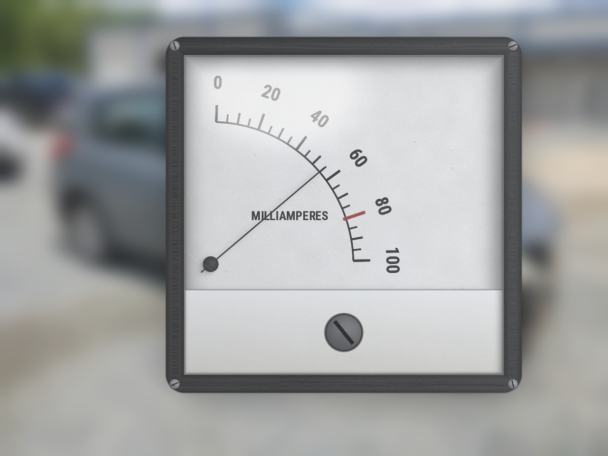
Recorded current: **55** mA
